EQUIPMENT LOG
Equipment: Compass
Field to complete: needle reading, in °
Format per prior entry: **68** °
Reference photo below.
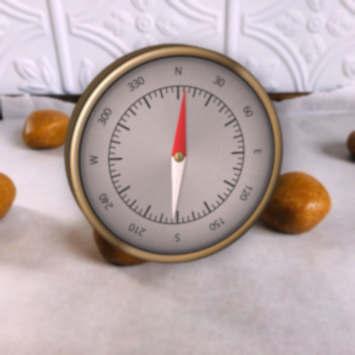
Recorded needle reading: **5** °
